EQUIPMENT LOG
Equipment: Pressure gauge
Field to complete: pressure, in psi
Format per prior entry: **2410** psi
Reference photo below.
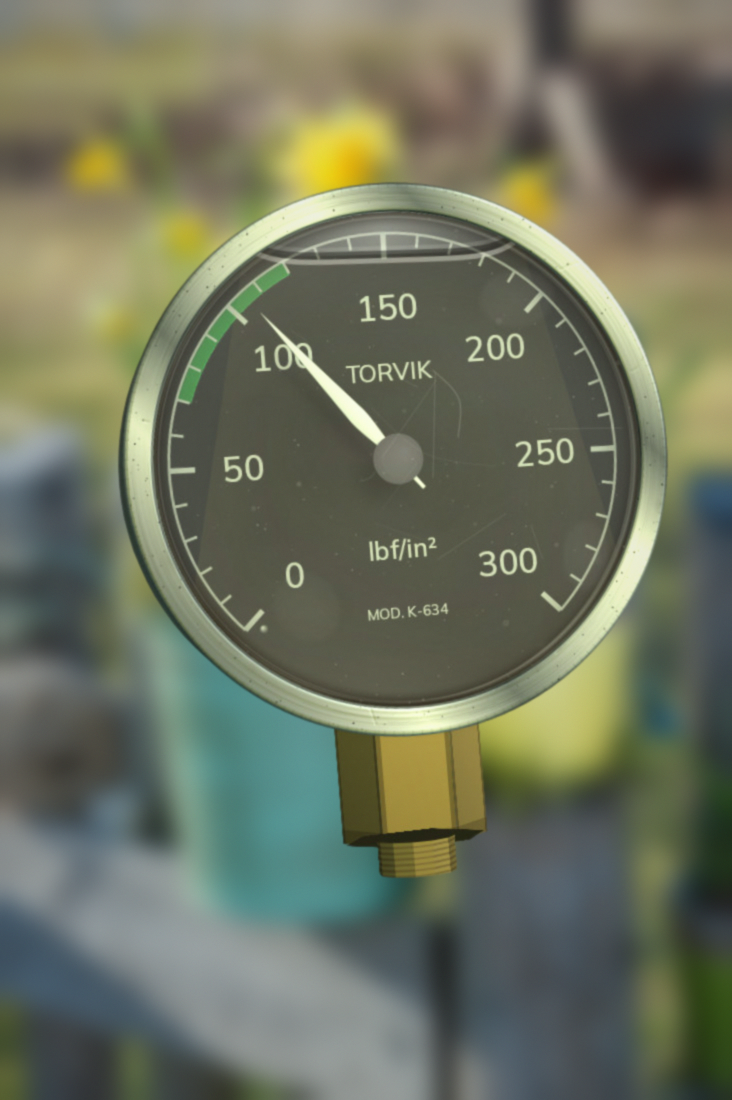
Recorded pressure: **105** psi
